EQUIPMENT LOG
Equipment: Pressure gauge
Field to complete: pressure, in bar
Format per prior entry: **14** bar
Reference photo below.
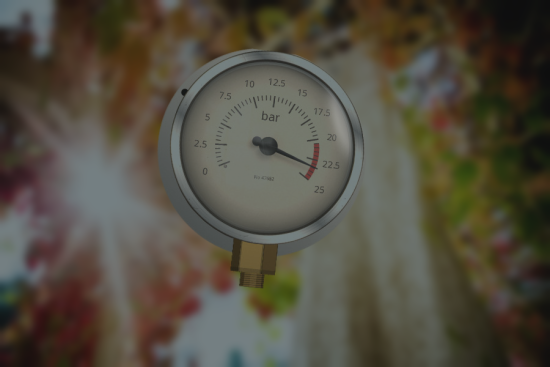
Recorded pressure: **23.5** bar
